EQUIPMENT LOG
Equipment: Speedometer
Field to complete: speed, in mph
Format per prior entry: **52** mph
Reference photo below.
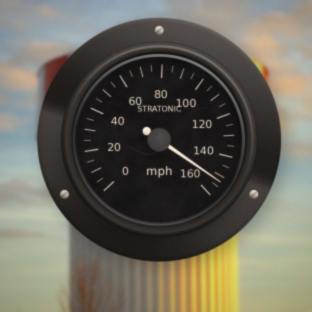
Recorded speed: **152.5** mph
